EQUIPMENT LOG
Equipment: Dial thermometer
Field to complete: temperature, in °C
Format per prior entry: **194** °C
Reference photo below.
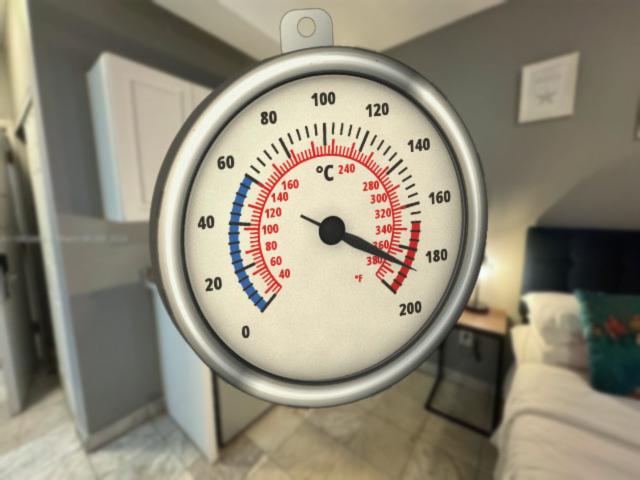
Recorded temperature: **188** °C
